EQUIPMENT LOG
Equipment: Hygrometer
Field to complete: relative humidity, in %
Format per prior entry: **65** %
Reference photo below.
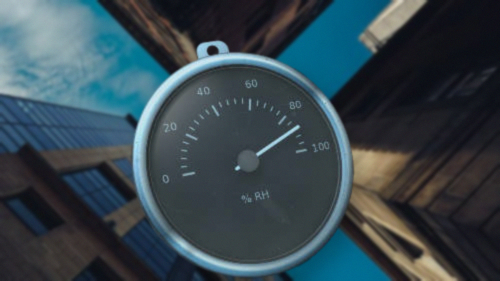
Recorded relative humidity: **88** %
